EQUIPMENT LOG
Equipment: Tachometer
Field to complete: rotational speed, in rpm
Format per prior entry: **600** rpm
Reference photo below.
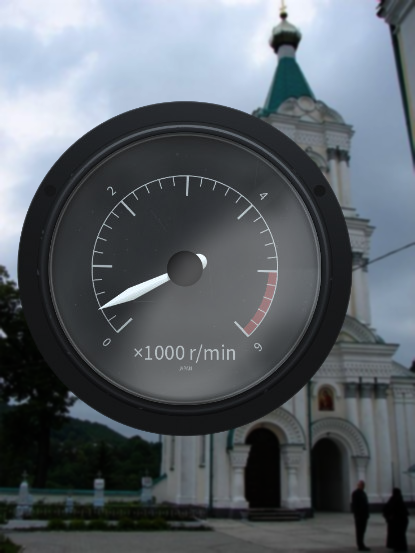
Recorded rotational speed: **400** rpm
